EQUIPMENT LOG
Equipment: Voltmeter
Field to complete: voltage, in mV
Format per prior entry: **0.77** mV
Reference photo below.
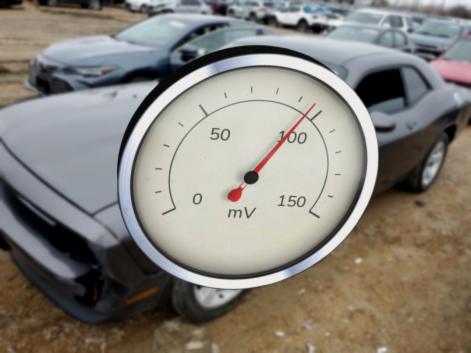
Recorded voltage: **95** mV
